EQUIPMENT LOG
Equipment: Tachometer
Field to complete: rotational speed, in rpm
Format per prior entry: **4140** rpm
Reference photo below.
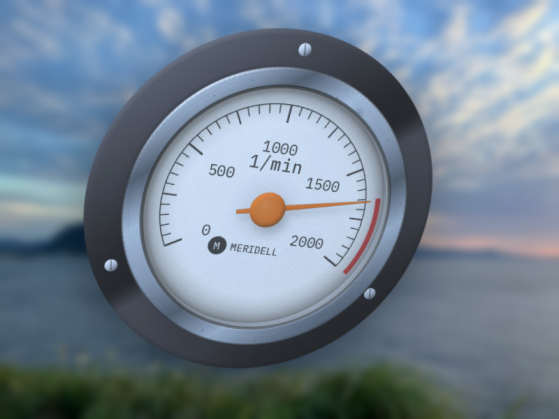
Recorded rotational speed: **1650** rpm
